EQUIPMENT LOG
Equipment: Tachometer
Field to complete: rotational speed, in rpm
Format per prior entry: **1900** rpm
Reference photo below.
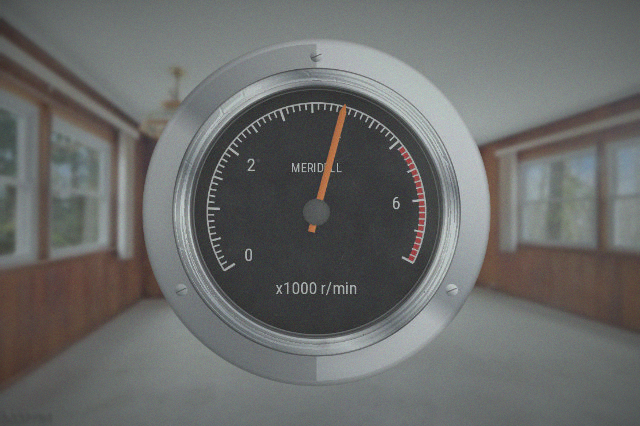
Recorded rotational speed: **4000** rpm
